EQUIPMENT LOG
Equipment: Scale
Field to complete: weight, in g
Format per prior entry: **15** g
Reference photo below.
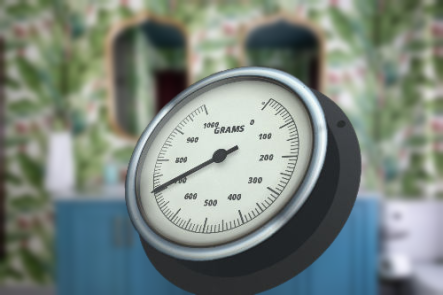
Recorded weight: **700** g
